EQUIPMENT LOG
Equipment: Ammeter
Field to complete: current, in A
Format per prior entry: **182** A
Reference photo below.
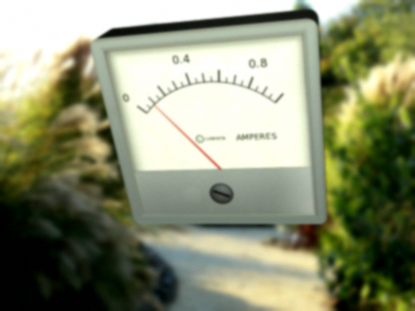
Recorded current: **0.1** A
